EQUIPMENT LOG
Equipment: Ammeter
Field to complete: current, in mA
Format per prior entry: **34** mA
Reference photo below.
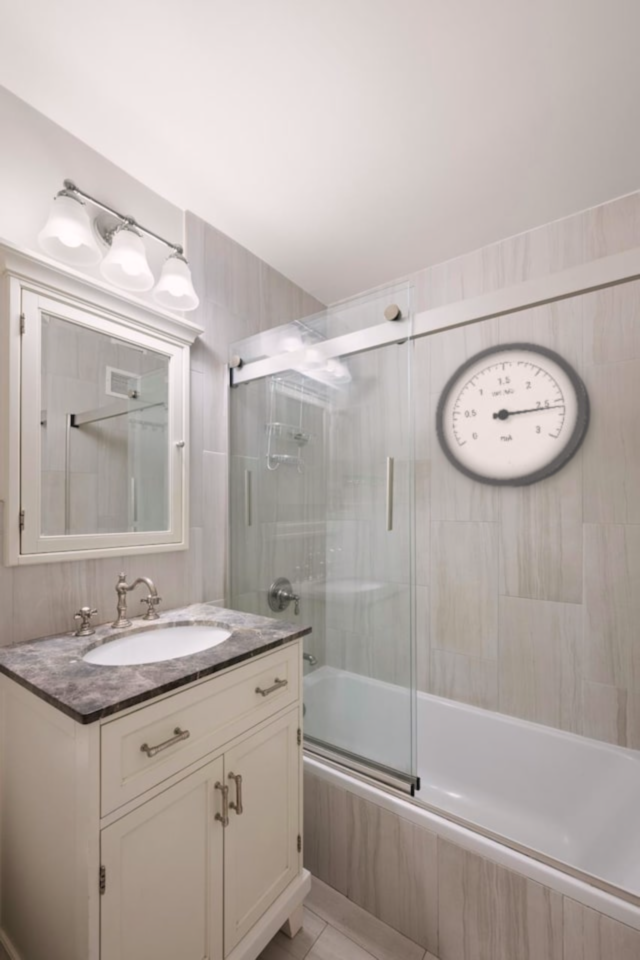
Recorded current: **2.6** mA
